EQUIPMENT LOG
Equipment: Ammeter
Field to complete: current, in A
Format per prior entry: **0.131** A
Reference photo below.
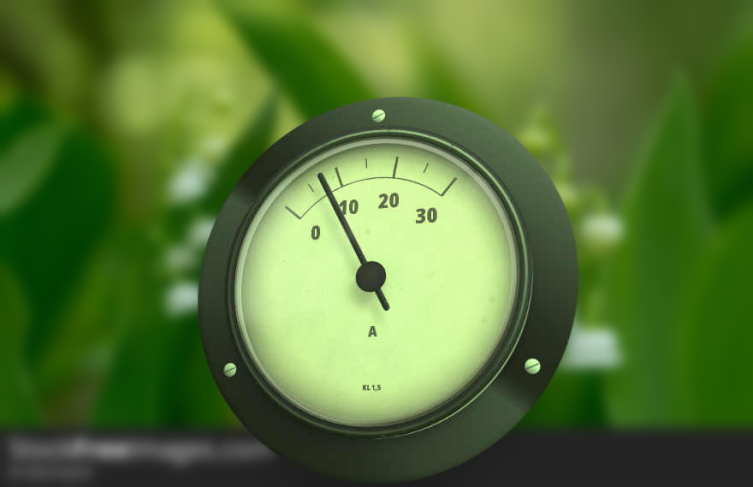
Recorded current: **7.5** A
